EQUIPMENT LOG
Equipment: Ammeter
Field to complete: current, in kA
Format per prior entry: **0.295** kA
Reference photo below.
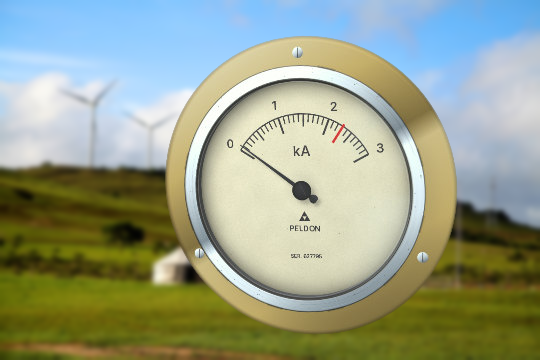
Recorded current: **0.1** kA
